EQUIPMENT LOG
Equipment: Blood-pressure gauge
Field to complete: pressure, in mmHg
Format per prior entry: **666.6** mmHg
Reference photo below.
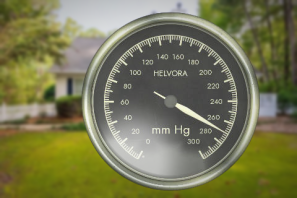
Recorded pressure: **270** mmHg
